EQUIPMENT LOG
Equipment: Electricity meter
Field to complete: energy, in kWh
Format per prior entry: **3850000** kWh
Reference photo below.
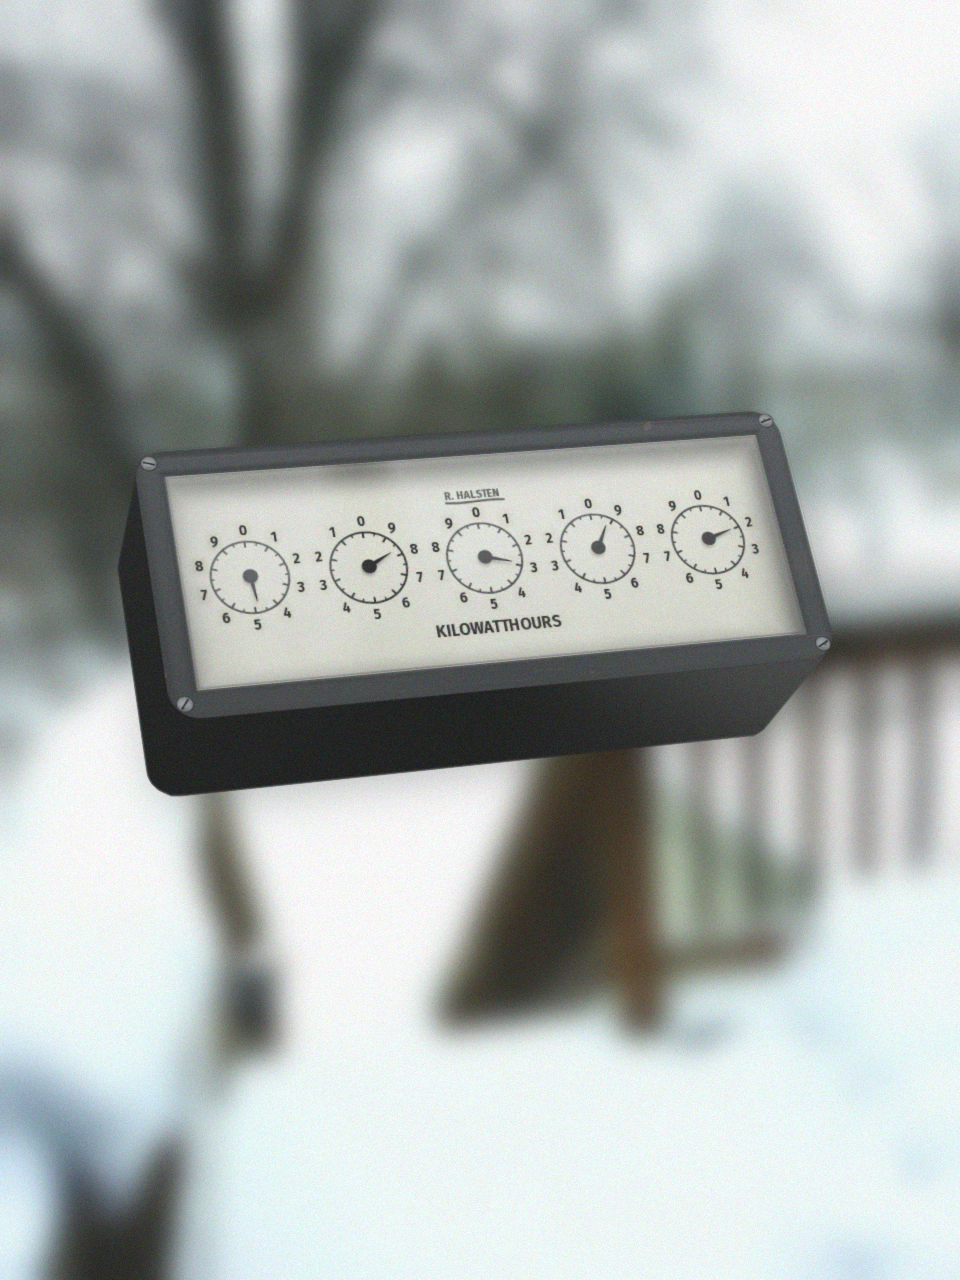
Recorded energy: **48292** kWh
